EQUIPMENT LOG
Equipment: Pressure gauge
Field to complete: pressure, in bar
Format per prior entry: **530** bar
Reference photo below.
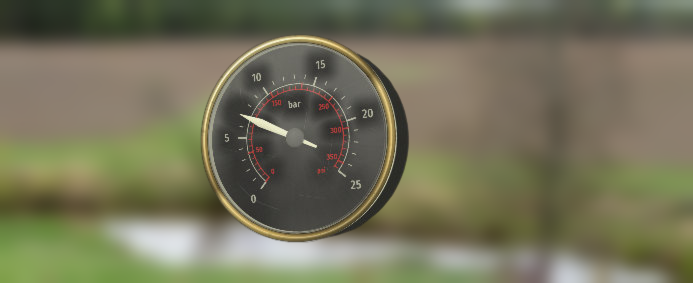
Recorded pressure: **7** bar
